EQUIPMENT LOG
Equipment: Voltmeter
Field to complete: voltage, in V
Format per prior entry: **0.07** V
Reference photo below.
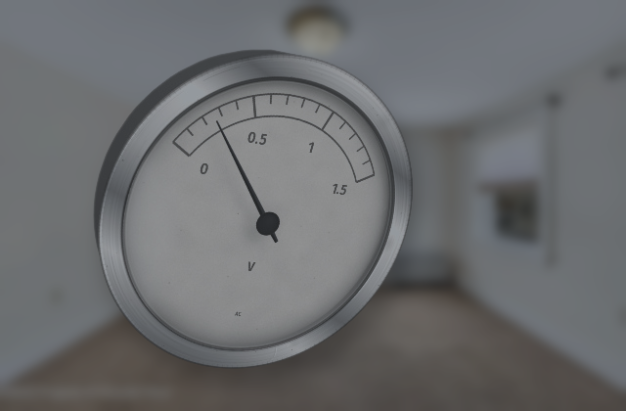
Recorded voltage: **0.25** V
